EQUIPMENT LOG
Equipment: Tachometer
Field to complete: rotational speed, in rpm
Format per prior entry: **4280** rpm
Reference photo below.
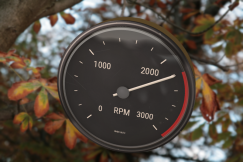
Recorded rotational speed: **2200** rpm
